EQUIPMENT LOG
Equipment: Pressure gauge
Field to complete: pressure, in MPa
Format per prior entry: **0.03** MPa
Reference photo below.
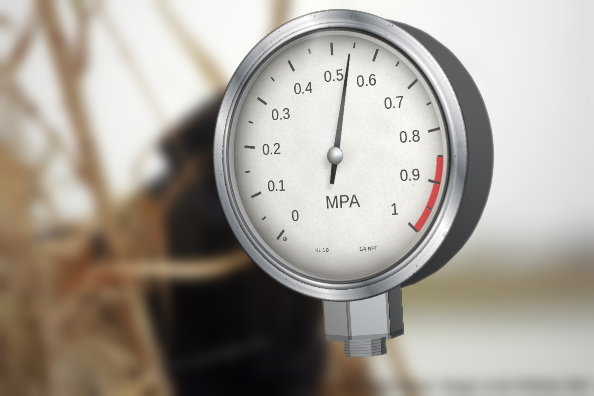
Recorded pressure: **0.55** MPa
